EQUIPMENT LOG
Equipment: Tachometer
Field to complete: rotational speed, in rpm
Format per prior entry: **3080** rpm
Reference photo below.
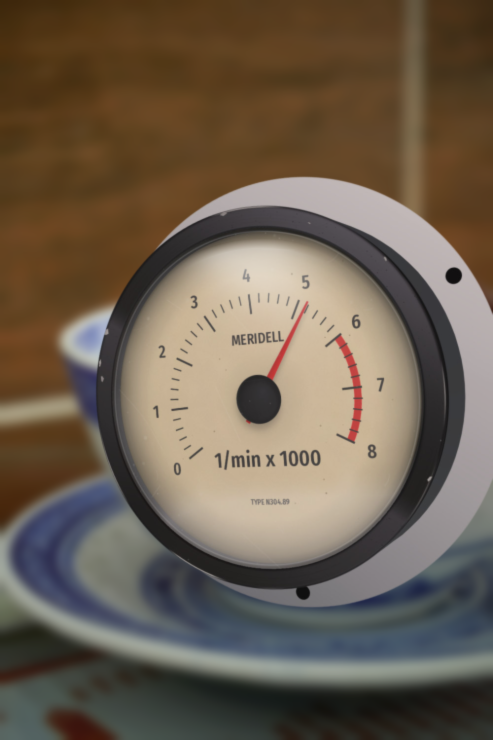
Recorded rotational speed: **5200** rpm
